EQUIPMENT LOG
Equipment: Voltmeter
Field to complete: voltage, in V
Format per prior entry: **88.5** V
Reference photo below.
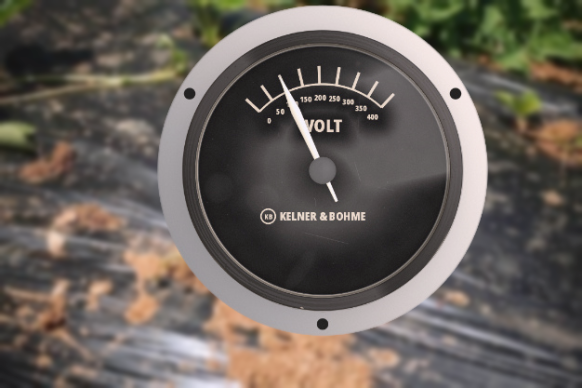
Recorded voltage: **100** V
